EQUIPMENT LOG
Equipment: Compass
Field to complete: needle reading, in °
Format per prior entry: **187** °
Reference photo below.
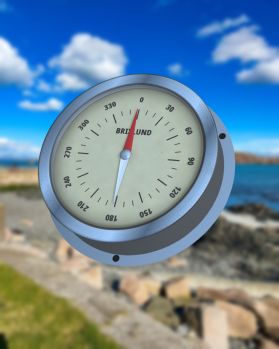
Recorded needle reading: **0** °
